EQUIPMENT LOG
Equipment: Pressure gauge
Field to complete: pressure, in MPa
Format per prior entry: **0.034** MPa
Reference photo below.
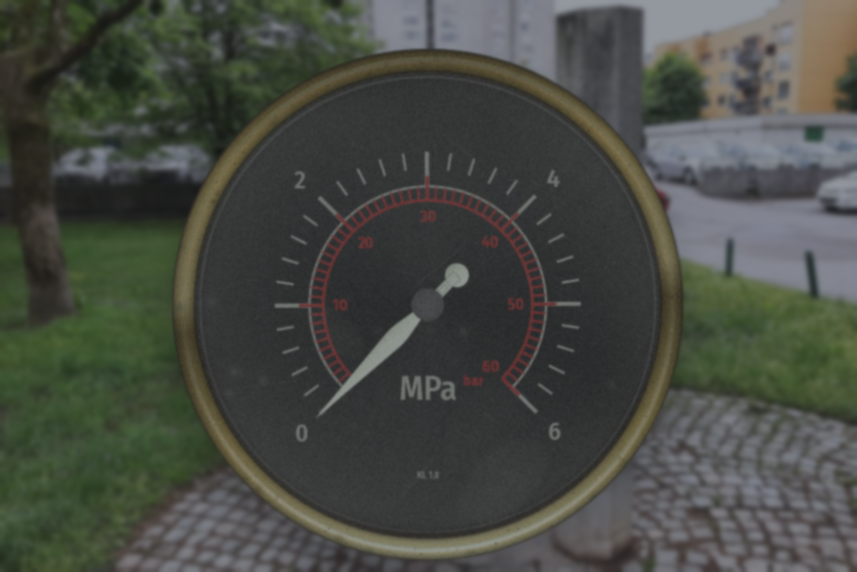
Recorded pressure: **0** MPa
